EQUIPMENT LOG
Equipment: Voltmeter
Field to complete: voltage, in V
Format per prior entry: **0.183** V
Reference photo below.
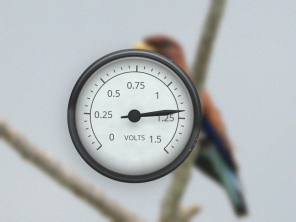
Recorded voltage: **1.2** V
